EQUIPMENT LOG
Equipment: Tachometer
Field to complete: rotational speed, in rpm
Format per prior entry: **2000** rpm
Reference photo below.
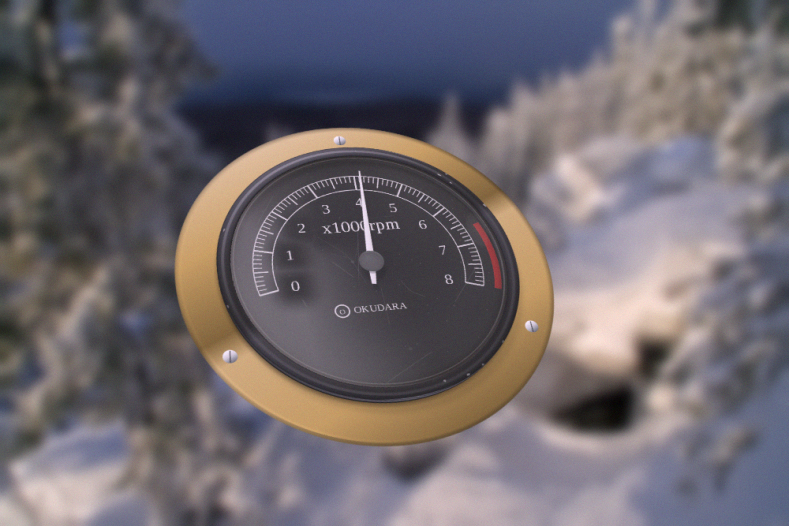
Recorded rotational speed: **4100** rpm
